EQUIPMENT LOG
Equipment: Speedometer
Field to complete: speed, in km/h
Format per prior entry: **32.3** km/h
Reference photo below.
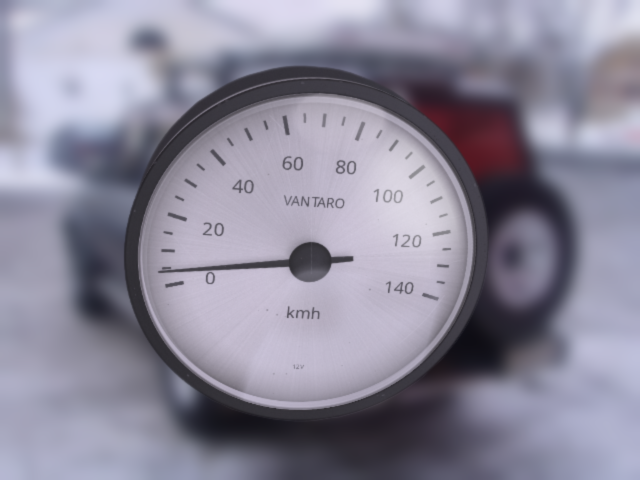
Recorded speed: **5** km/h
